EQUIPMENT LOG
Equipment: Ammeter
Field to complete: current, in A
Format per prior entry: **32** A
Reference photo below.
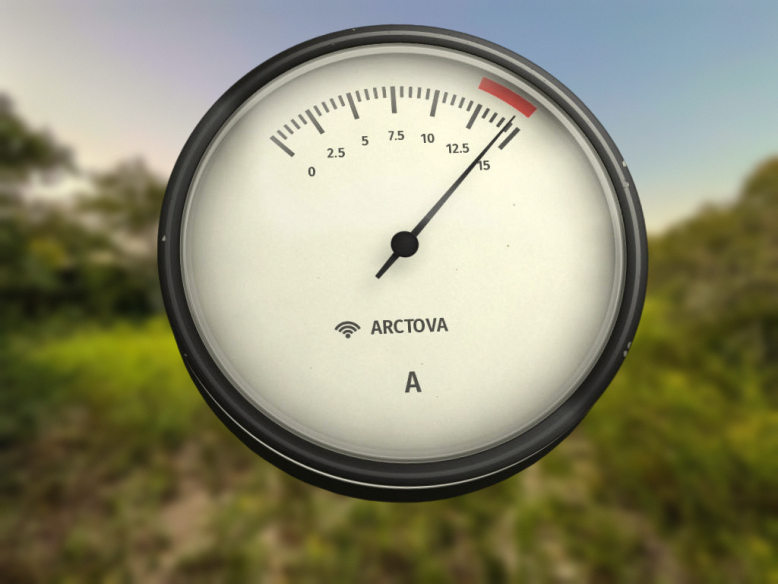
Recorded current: **14.5** A
